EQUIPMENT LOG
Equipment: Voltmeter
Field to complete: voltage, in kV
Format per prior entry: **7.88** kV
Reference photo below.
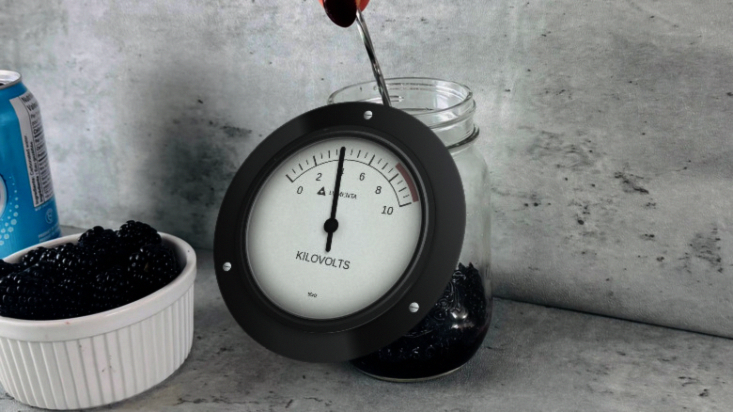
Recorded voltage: **4** kV
